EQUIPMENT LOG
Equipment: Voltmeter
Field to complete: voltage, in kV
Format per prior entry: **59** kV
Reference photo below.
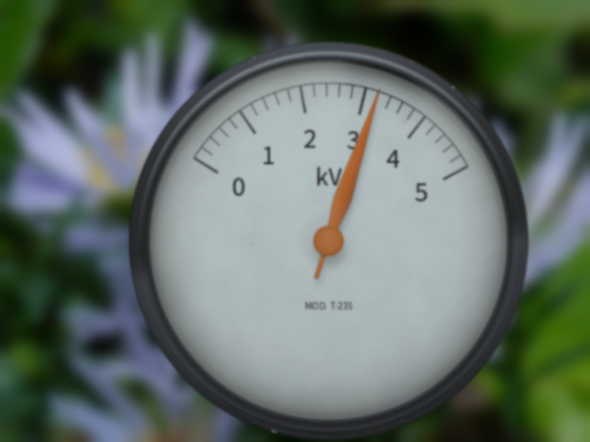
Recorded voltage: **3.2** kV
